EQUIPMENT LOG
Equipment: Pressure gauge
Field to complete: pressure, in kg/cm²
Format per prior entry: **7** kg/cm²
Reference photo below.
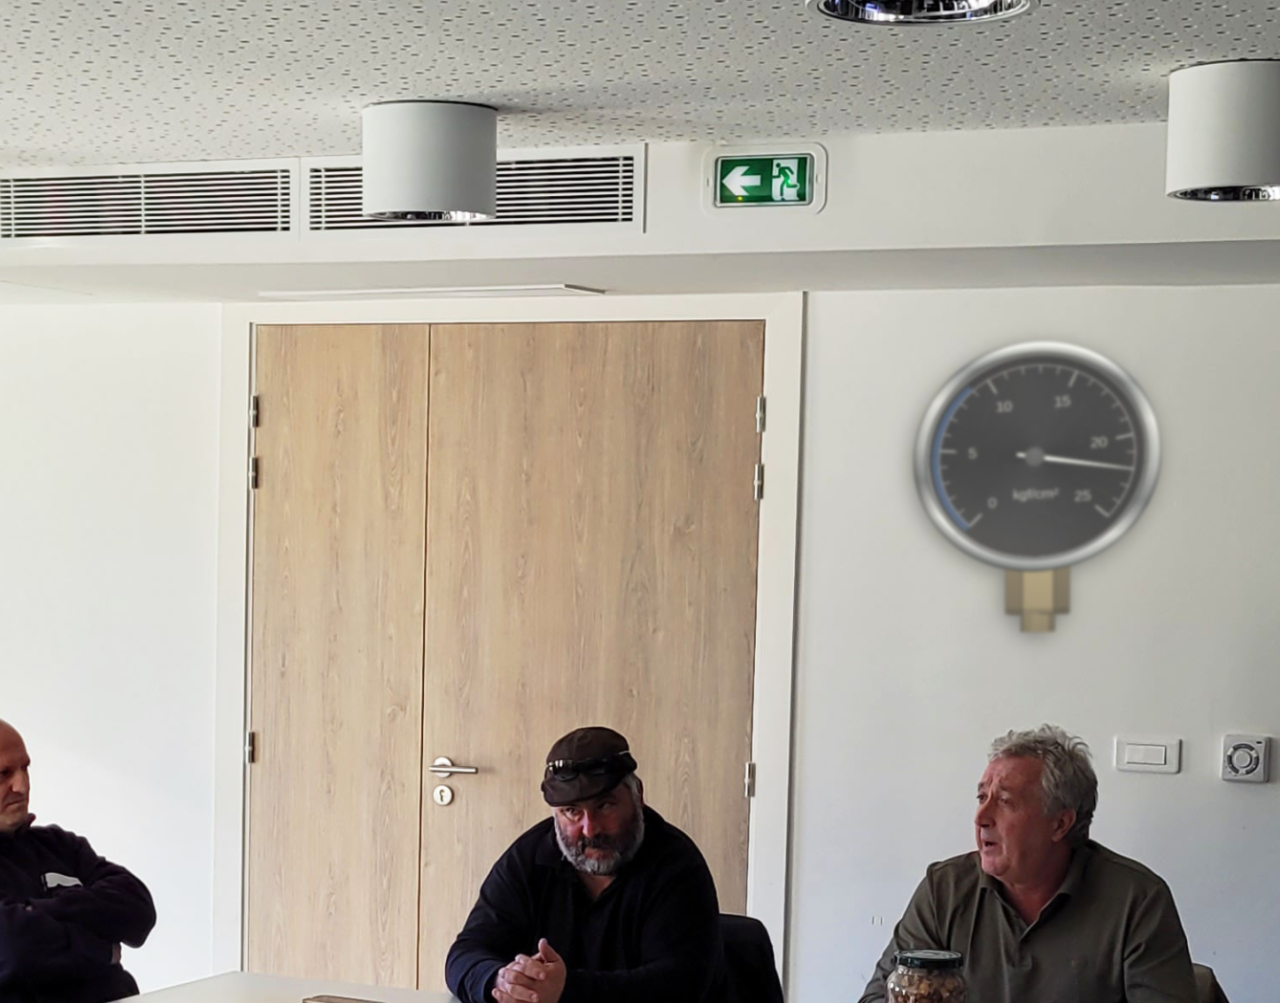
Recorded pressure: **22** kg/cm²
